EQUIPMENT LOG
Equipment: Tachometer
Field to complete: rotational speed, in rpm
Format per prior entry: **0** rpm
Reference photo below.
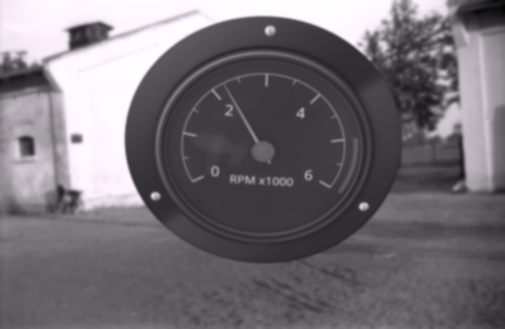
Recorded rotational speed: **2250** rpm
